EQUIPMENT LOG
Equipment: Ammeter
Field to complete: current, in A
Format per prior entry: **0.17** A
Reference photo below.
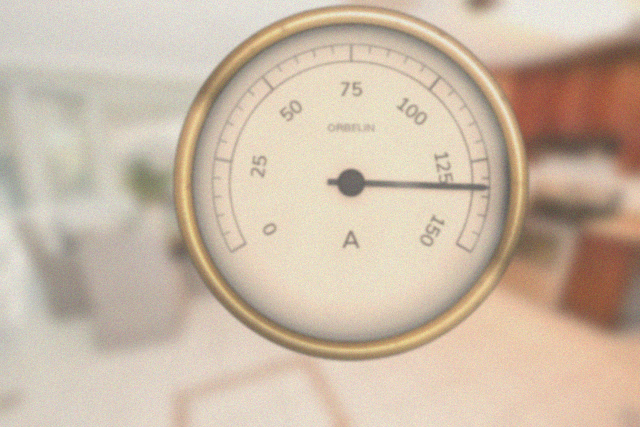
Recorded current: **132.5** A
